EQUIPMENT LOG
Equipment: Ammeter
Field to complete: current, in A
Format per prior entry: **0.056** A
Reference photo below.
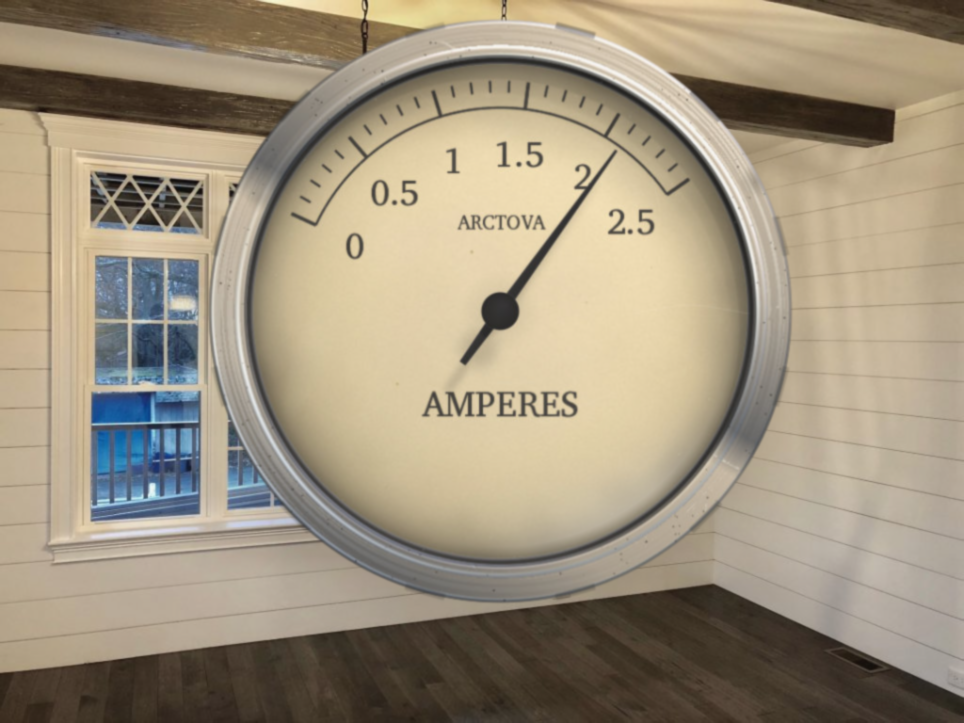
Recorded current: **2.1** A
